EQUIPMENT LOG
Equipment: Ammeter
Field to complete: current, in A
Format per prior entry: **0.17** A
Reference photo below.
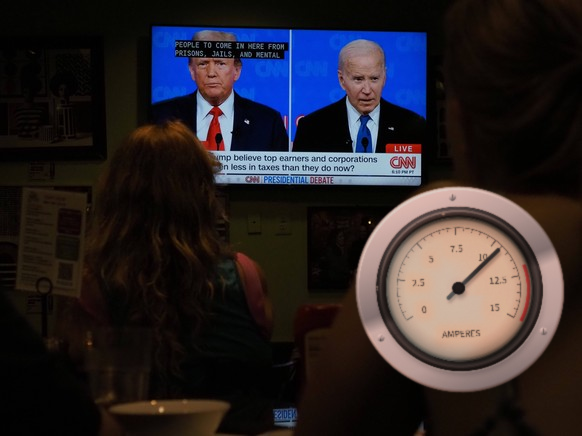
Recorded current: **10.5** A
